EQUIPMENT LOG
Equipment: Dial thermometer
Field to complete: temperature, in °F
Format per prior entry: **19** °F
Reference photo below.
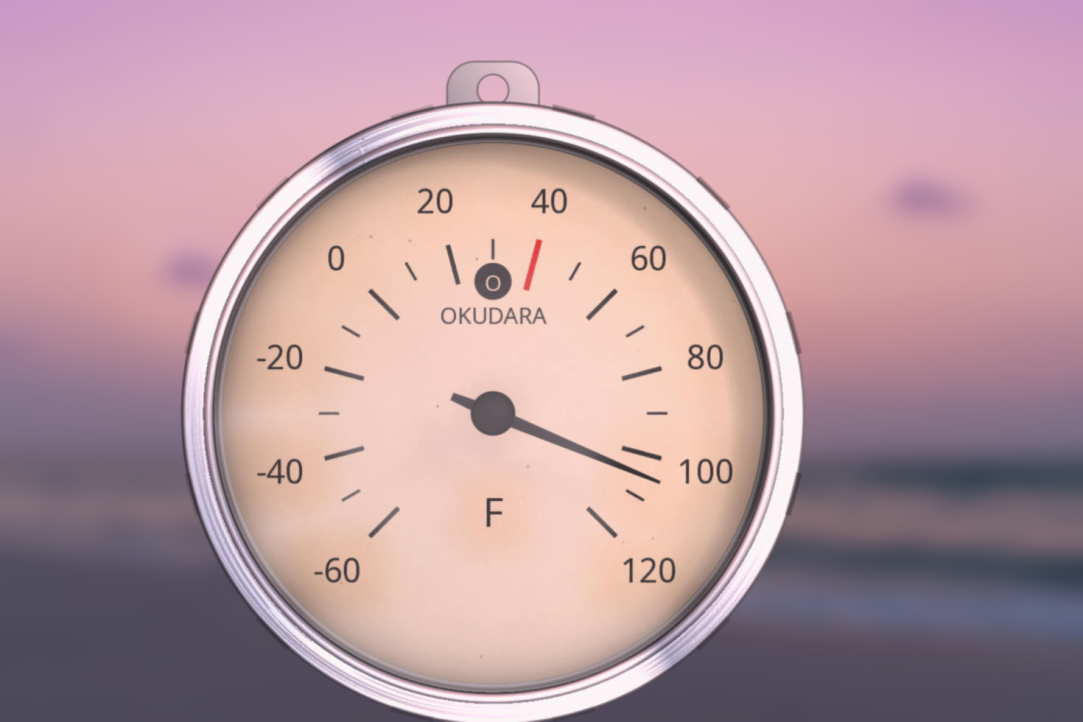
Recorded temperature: **105** °F
